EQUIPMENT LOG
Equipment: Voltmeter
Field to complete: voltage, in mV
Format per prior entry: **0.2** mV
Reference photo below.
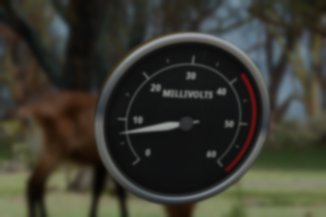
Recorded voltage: **7.5** mV
